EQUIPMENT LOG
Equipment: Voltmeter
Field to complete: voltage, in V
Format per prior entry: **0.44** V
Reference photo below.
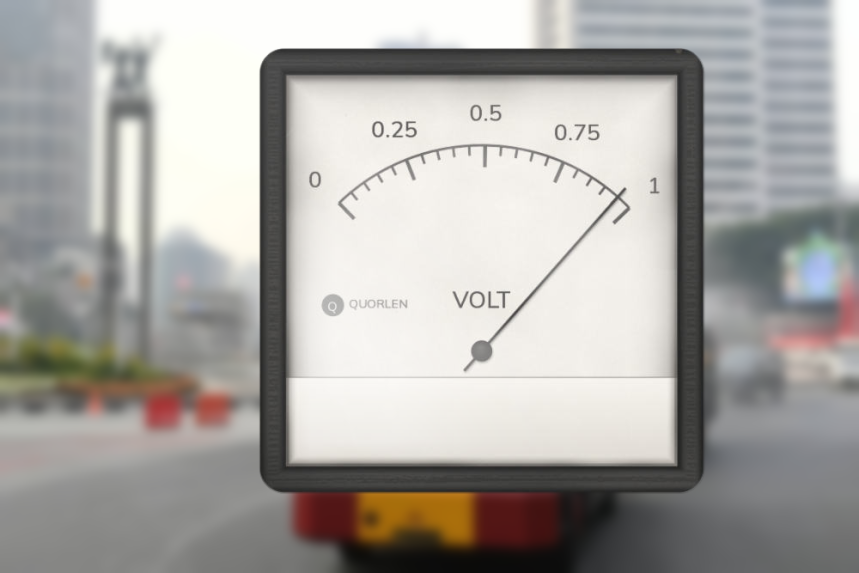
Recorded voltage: **0.95** V
